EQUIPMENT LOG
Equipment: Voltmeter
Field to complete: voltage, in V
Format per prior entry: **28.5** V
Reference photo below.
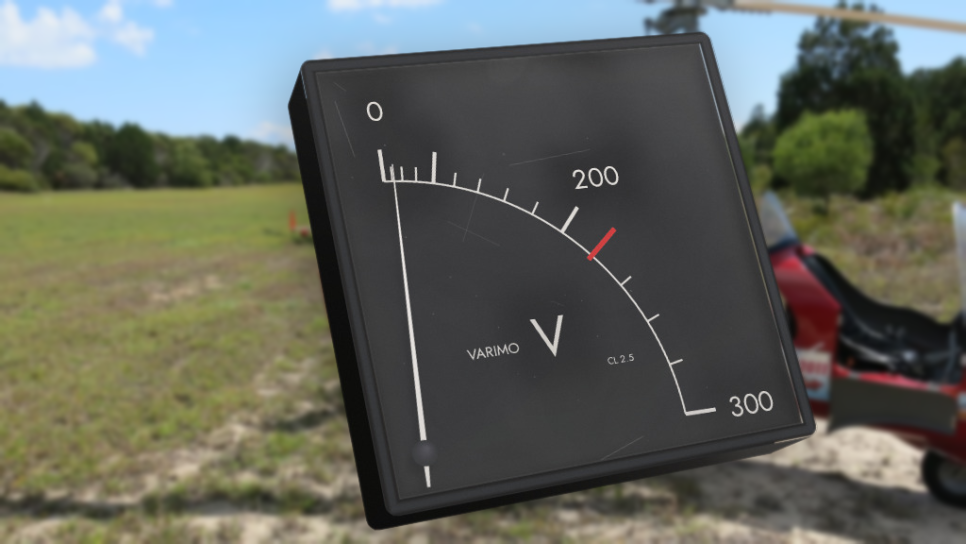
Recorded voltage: **40** V
